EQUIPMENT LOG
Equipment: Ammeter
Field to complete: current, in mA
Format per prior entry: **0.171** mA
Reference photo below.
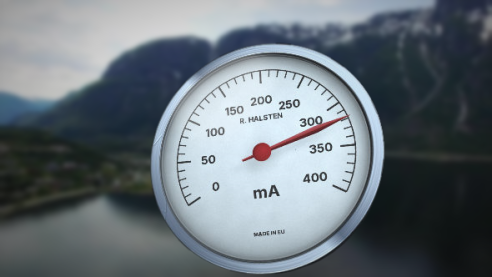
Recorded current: **320** mA
